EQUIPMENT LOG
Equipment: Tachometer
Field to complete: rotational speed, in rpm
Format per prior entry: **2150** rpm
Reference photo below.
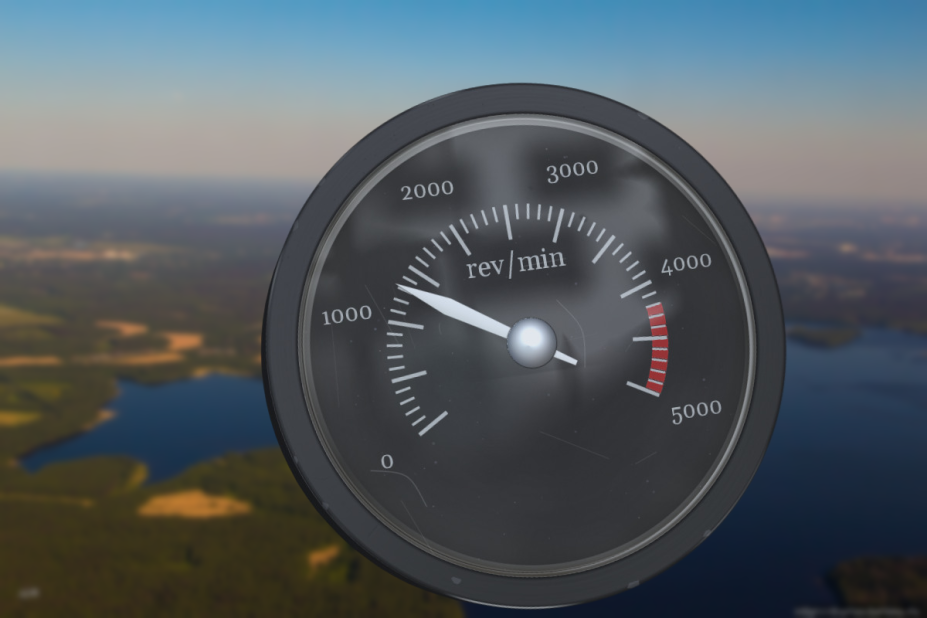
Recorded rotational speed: **1300** rpm
